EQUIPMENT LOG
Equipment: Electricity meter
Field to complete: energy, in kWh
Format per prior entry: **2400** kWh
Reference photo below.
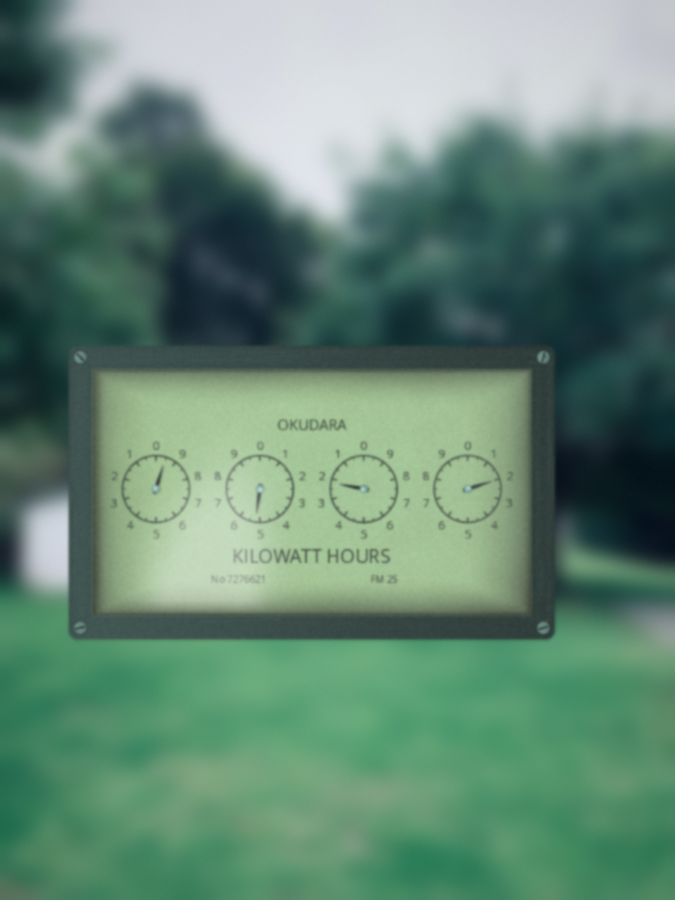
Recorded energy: **9522** kWh
